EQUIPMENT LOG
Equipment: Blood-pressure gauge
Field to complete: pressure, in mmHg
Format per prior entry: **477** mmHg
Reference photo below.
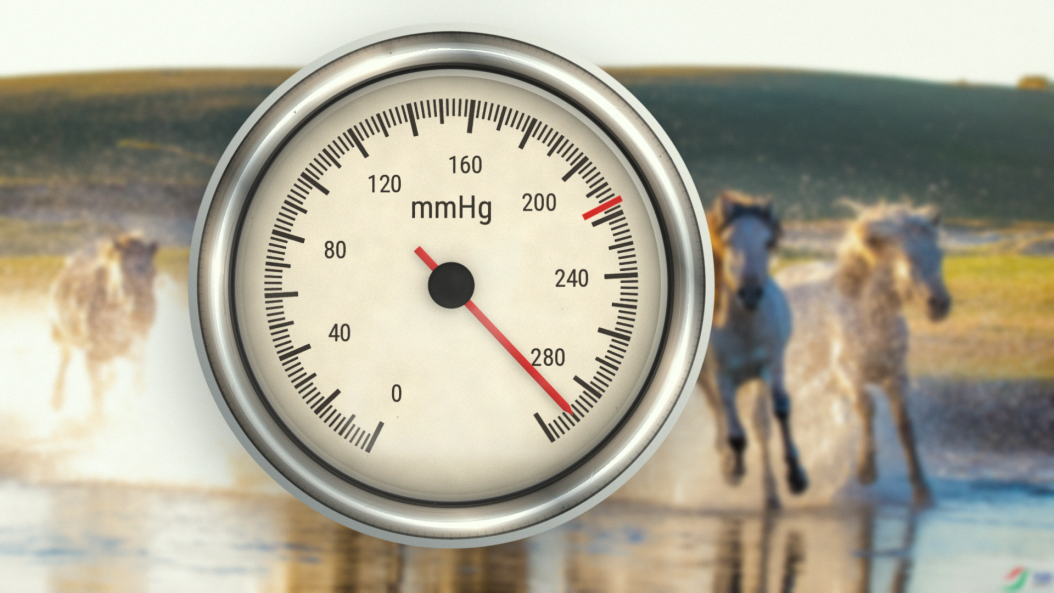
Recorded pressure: **290** mmHg
